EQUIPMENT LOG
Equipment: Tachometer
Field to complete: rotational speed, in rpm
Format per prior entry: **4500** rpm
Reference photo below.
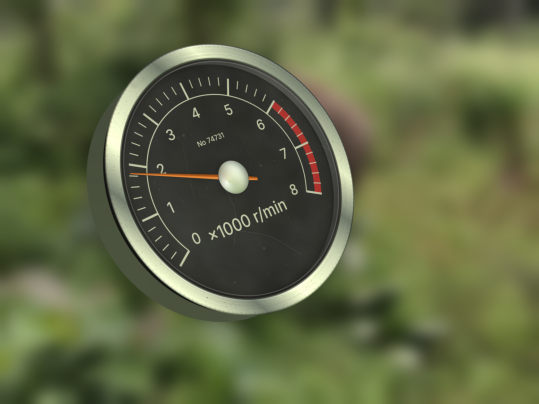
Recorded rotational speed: **1800** rpm
